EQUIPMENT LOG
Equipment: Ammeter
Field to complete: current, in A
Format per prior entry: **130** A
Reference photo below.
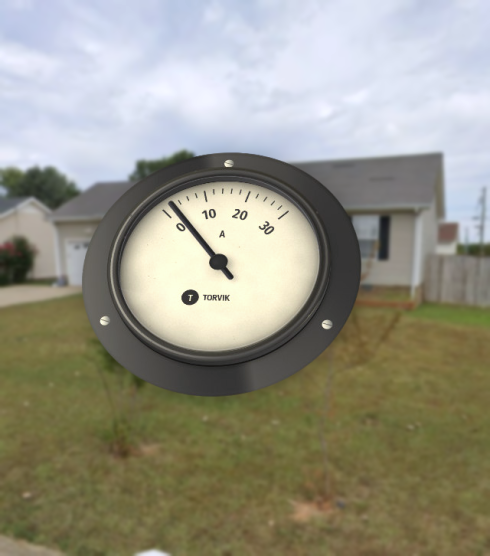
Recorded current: **2** A
